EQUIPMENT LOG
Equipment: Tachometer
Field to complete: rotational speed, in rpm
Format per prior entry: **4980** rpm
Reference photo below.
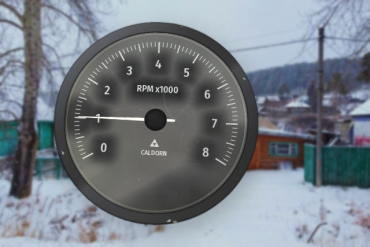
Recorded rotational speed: **1000** rpm
